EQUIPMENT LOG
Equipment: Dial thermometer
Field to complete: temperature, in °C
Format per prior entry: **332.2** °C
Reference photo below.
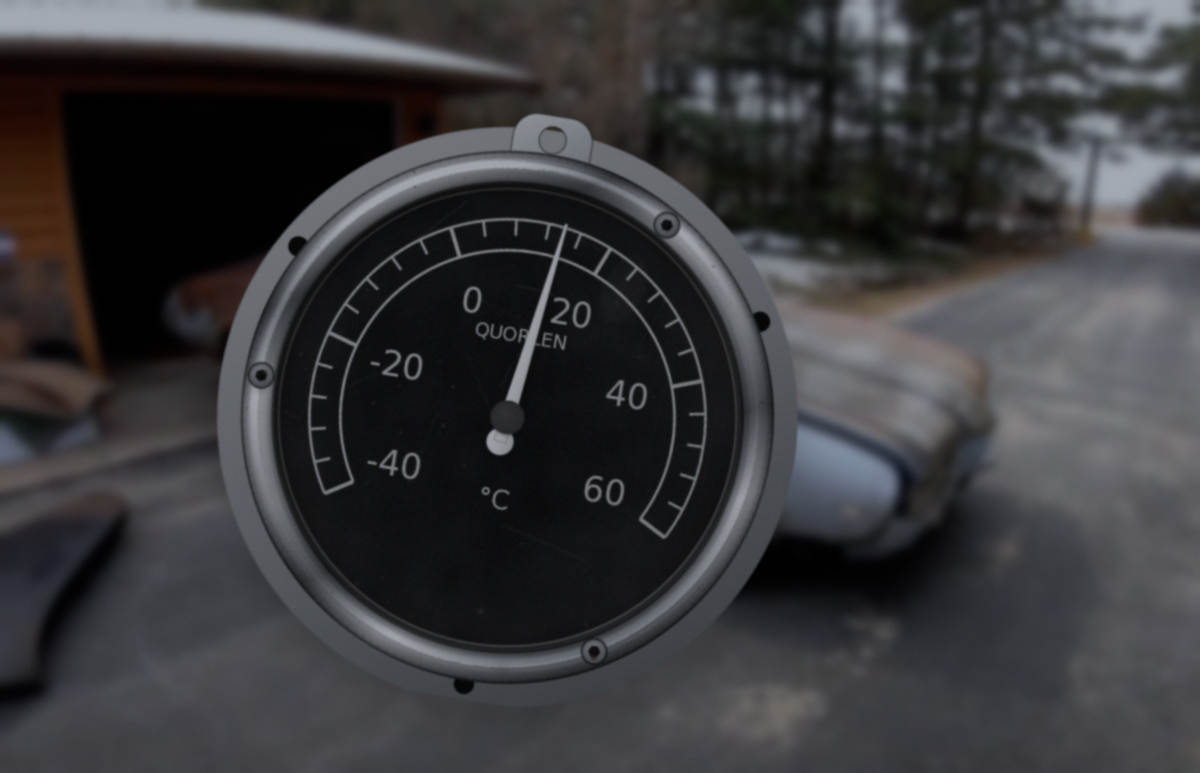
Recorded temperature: **14** °C
